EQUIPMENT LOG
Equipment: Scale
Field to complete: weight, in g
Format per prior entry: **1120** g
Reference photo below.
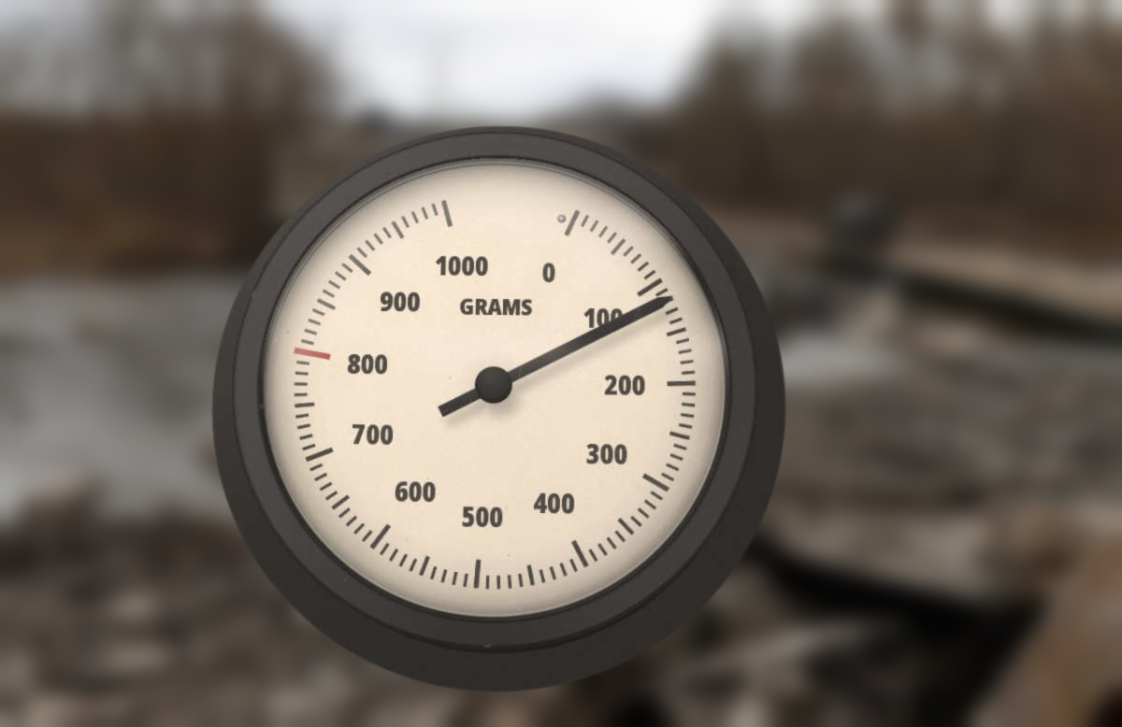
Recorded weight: **120** g
